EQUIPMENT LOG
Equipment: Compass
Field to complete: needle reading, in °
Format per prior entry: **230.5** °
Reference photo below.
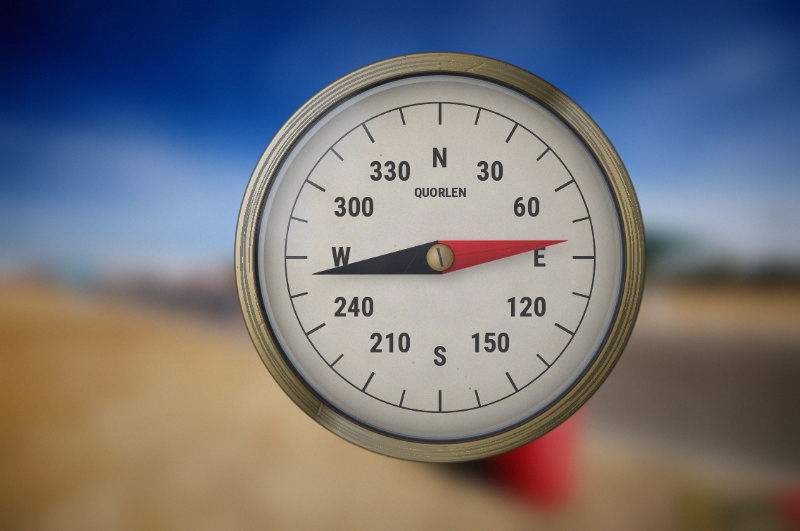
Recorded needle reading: **82.5** °
